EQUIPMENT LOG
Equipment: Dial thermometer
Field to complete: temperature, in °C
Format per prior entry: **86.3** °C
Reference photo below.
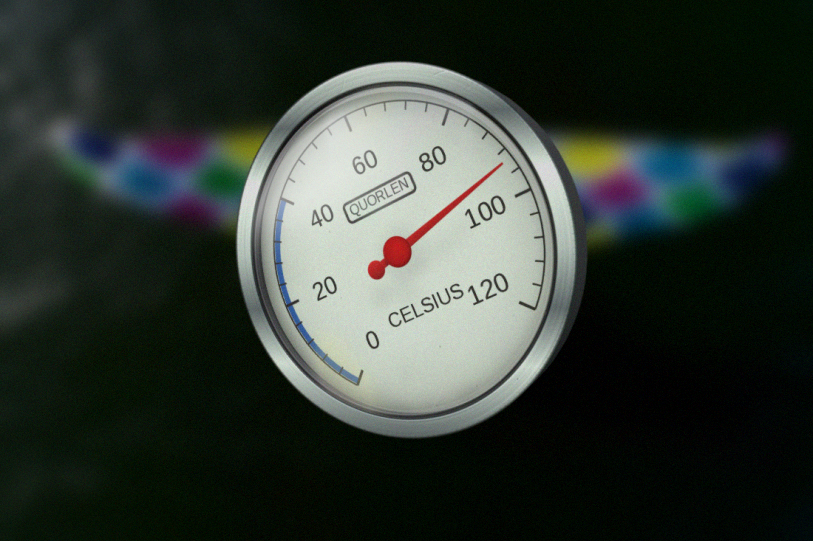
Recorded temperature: **94** °C
